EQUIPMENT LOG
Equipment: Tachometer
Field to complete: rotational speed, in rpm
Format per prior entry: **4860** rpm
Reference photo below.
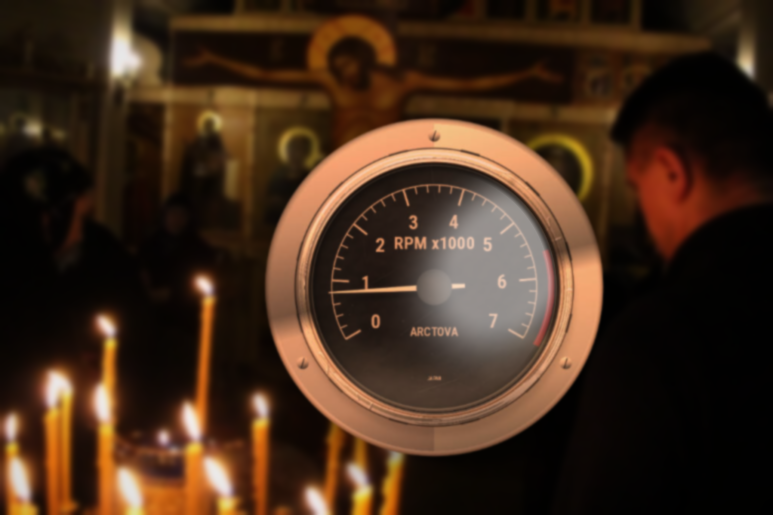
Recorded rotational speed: **800** rpm
